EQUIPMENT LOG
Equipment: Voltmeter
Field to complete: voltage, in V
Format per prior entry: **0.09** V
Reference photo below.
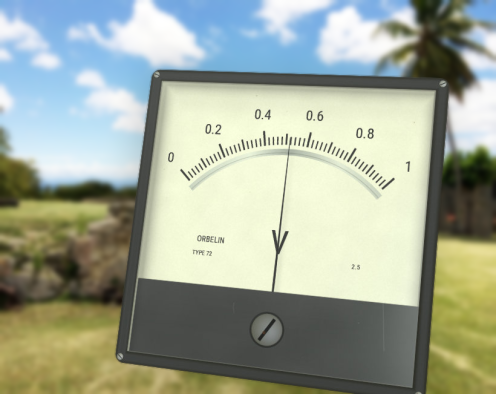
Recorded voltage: **0.52** V
